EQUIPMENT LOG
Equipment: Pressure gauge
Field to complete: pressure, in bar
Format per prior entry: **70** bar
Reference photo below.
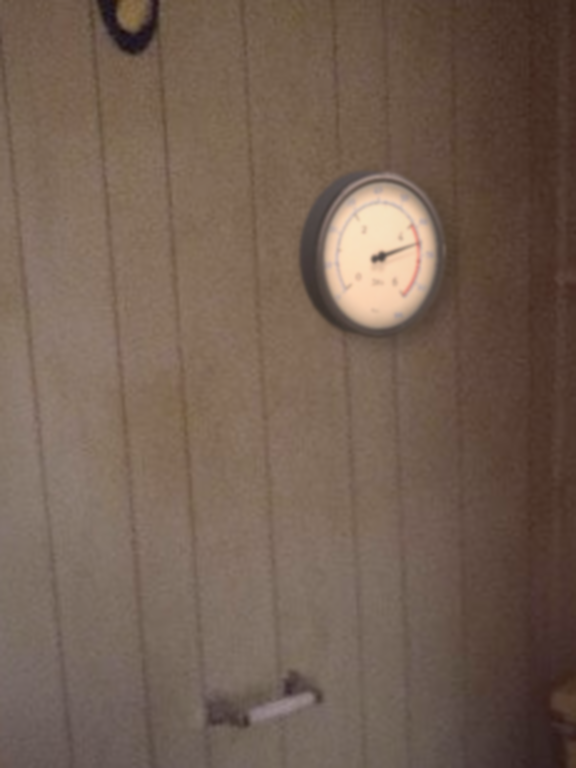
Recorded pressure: **4.5** bar
